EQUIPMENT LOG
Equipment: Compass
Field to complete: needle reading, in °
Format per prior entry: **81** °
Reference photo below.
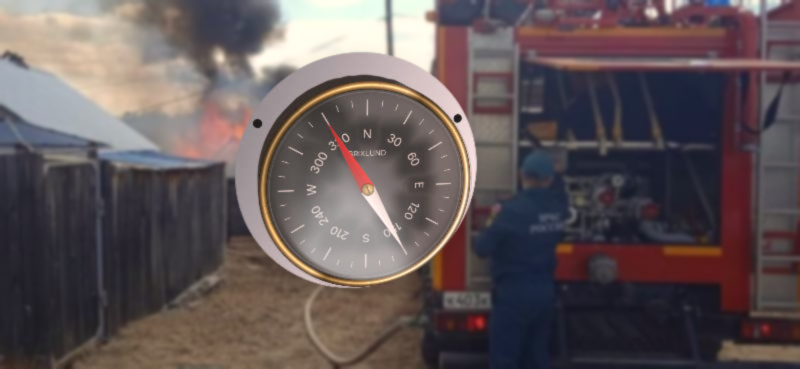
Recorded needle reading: **330** °
